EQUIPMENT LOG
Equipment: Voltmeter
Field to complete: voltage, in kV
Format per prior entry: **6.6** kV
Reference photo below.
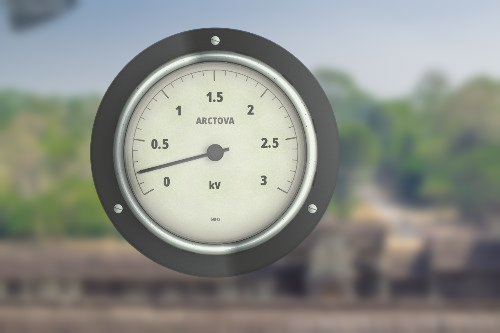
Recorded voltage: **0.2** kV
